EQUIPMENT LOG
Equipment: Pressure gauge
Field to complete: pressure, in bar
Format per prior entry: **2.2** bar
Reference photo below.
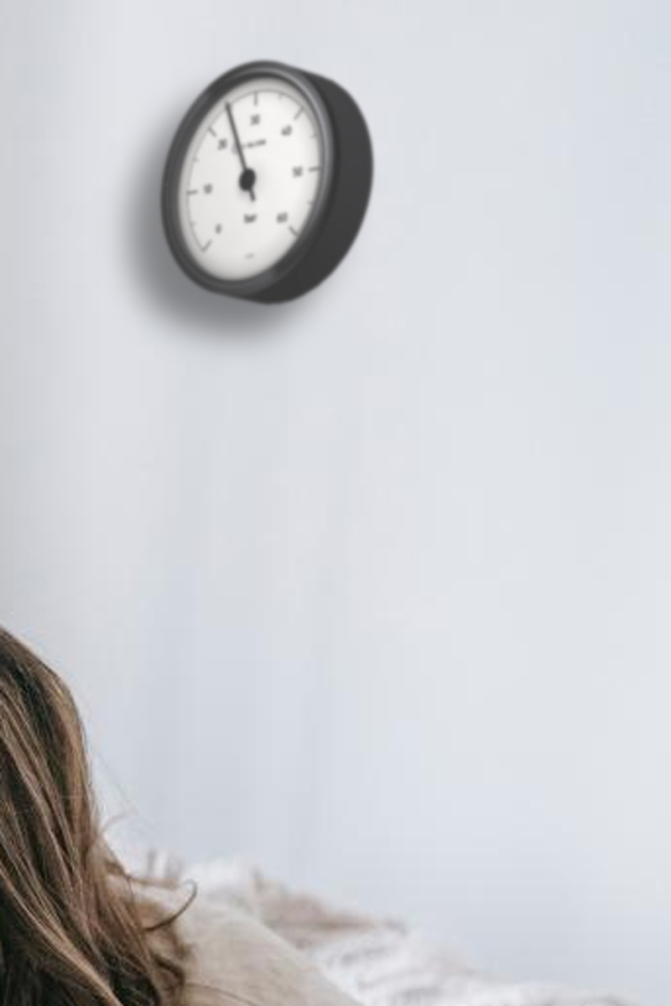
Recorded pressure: **25** bar
